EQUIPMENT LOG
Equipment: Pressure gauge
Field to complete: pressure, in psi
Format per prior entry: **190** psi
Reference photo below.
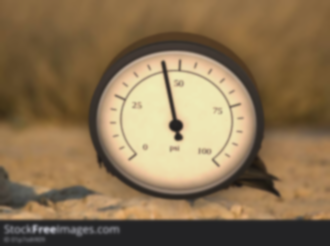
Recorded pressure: **45** psi
